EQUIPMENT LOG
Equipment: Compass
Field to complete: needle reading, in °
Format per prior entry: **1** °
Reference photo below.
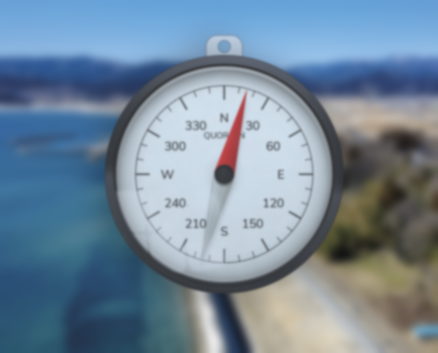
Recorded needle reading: **15** °
